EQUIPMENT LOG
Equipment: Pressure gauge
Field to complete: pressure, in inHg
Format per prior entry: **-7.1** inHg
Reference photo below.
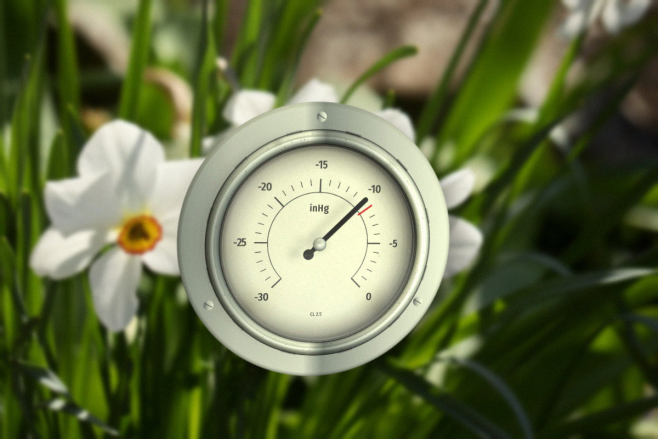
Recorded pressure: **-10** inHg
